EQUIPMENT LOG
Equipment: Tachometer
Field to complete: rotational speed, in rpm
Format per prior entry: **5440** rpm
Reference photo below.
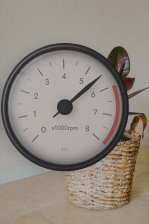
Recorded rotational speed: **5500** rpm
